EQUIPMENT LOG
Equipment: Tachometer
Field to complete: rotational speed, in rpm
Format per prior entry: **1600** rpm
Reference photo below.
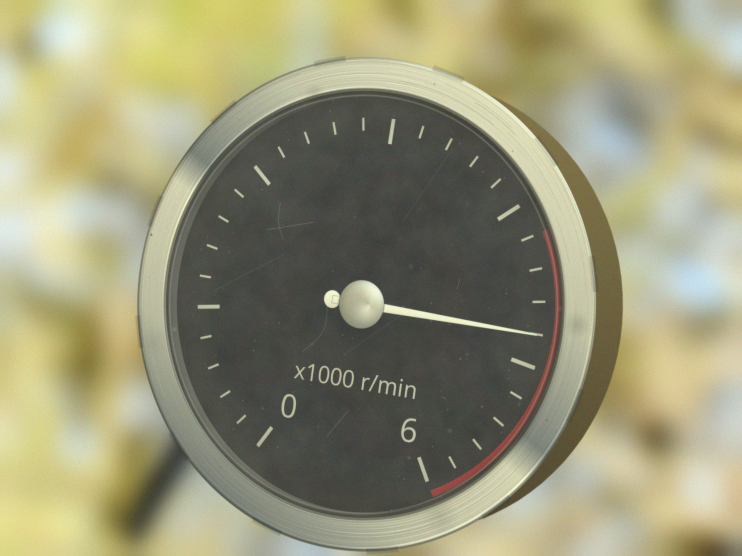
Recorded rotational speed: **4800** rpm
